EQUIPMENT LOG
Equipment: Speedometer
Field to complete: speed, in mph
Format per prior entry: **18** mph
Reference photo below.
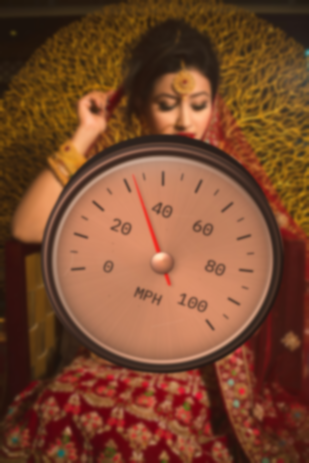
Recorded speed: **32.5** mph
